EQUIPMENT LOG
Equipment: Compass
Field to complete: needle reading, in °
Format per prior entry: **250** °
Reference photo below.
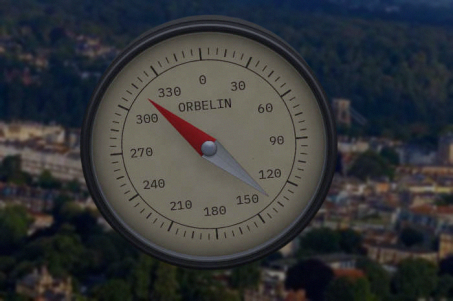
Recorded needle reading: **315** °
